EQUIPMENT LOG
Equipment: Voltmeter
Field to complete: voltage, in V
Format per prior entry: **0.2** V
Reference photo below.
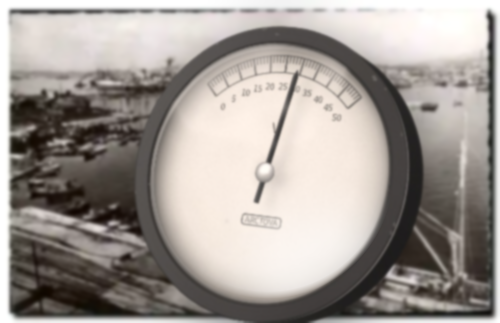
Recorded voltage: **30** V
